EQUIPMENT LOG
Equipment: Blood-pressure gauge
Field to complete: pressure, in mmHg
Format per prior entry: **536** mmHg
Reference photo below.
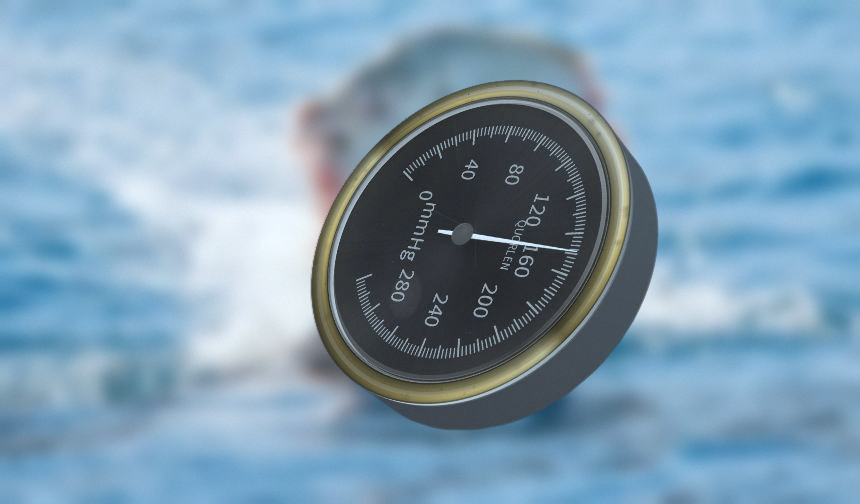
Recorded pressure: **150** mmHg
